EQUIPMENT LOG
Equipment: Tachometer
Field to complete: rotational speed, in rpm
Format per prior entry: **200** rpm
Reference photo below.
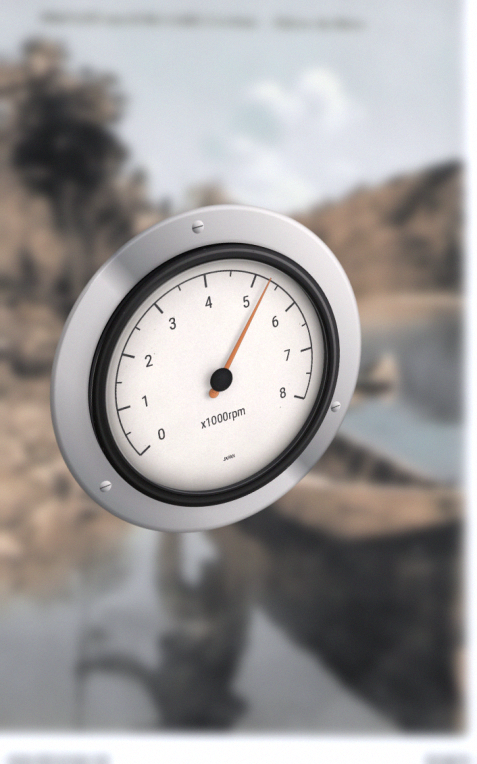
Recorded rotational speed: **5250** rpm
